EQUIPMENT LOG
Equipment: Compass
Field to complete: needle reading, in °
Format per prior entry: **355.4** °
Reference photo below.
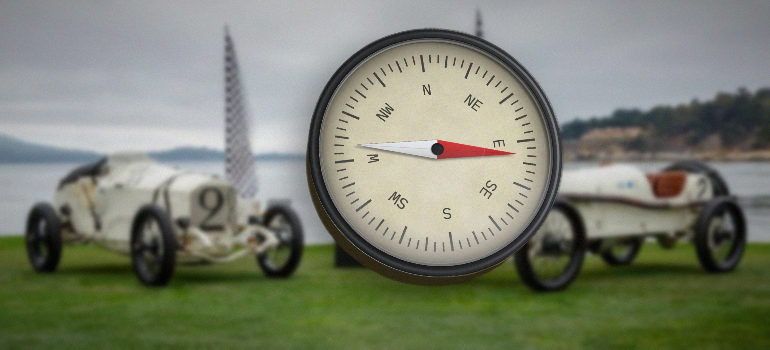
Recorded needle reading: **100** °
